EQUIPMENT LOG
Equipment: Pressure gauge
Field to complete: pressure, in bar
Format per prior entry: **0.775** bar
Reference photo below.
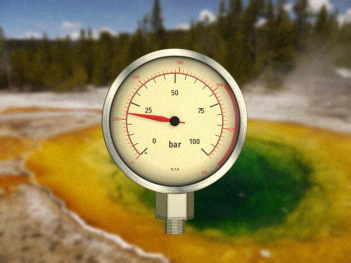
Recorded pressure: **20** bar
